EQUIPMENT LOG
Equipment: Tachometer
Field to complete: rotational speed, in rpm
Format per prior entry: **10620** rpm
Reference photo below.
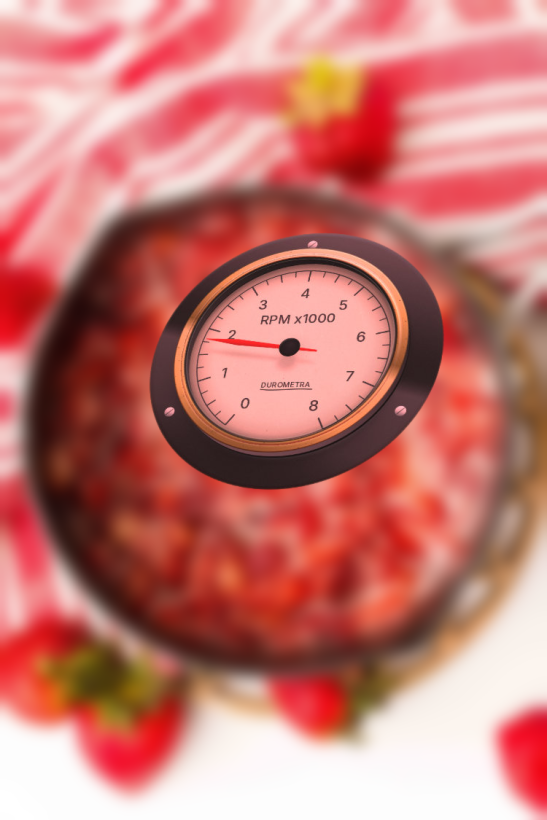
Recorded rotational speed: **1750** rpm
